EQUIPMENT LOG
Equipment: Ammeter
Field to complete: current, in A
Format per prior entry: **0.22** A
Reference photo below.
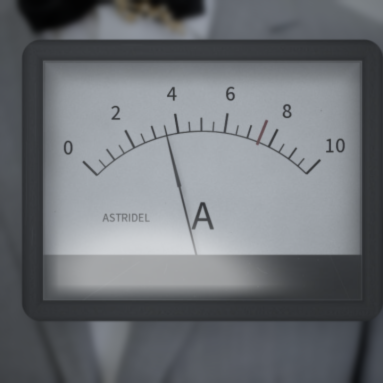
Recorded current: **3.5** A
